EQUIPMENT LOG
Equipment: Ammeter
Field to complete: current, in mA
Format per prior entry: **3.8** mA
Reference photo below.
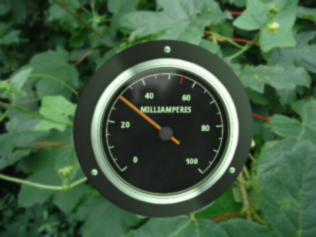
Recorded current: **30** mA
